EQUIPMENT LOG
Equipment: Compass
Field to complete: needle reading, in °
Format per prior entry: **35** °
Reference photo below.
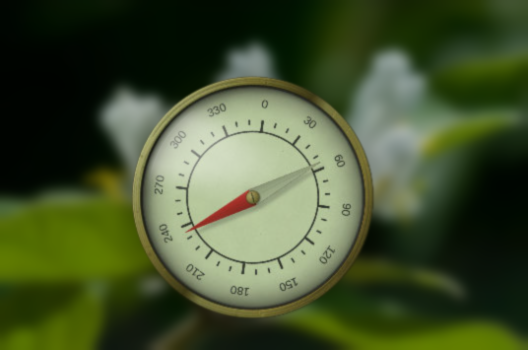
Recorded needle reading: **235** °
